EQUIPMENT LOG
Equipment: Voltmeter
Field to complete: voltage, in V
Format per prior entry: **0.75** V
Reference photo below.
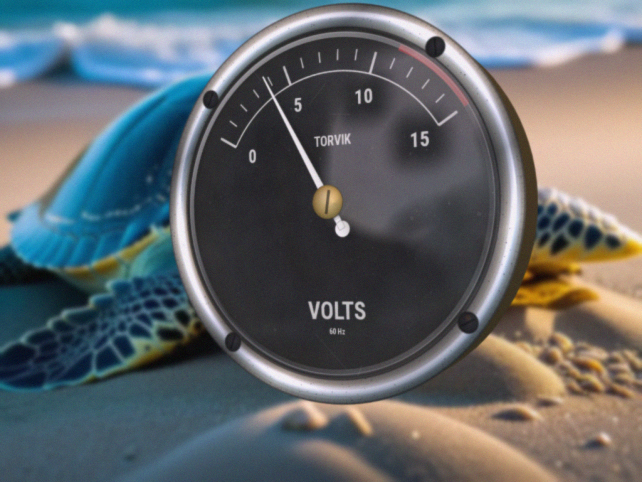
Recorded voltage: **4** V
